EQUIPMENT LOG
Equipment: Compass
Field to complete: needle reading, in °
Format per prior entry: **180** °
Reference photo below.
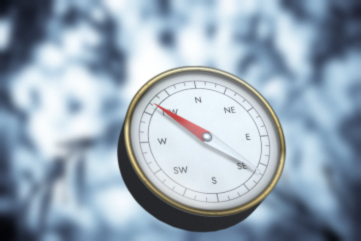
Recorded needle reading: **310** °
